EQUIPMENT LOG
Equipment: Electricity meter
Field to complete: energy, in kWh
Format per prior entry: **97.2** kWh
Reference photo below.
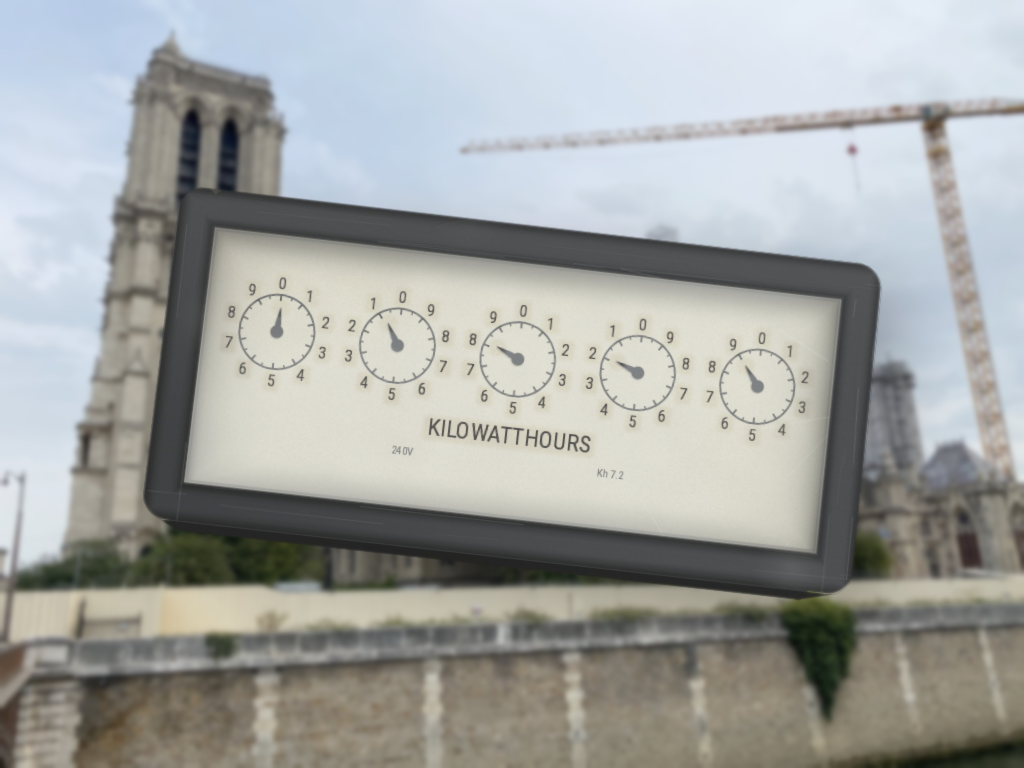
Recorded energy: **819** kWh
